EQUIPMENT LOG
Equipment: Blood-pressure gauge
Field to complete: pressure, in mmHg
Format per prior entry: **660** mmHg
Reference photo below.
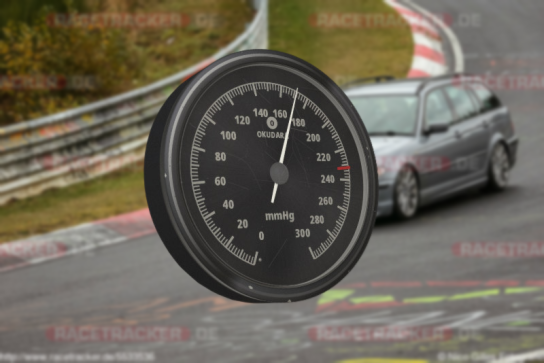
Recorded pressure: **170** mmHg
